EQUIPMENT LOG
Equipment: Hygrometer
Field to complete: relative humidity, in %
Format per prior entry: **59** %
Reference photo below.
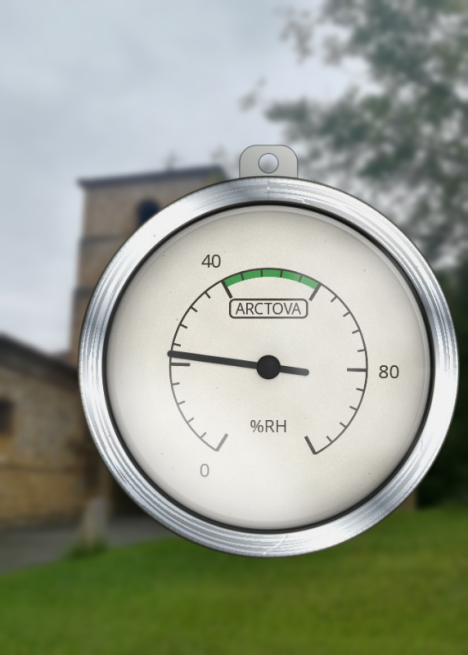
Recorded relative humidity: **22** %
